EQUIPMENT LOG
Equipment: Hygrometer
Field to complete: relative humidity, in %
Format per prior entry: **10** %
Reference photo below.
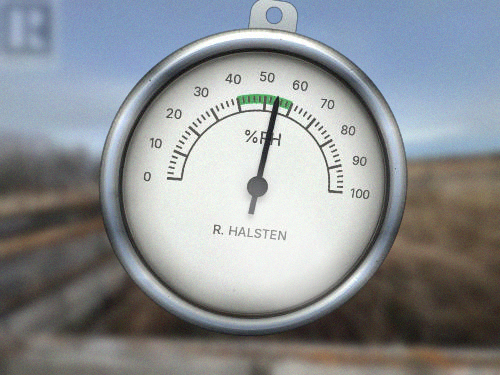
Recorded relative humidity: **54** %
